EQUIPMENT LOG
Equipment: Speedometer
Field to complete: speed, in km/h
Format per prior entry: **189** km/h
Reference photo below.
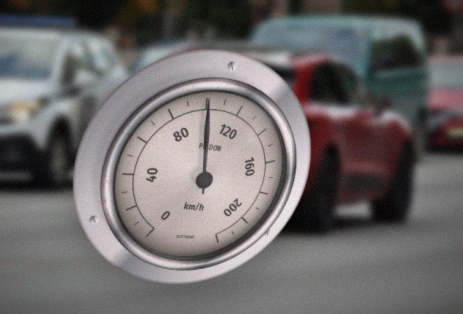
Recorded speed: **100** km/h
